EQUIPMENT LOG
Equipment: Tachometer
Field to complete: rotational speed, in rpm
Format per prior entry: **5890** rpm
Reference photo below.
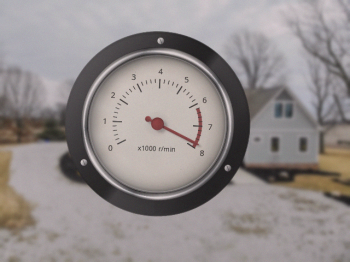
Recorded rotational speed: **7800** rpm
